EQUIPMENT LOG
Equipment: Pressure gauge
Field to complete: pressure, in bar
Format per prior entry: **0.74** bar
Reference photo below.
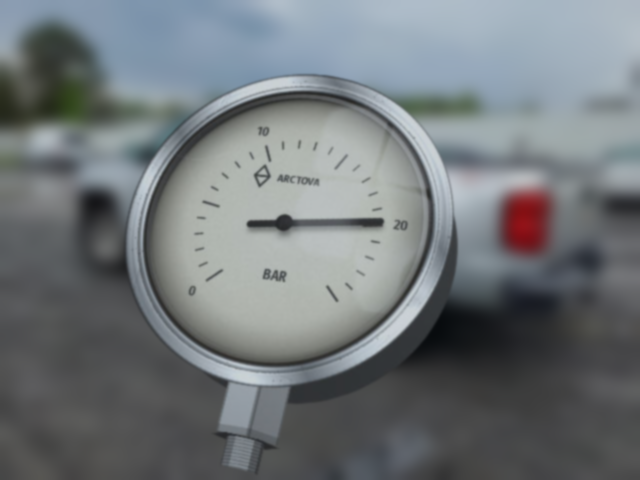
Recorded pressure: **20** bar
